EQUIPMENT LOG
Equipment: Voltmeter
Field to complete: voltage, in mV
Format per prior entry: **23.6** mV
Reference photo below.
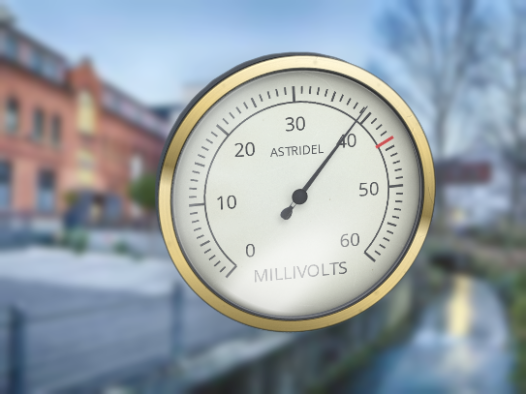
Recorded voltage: **39** mV
